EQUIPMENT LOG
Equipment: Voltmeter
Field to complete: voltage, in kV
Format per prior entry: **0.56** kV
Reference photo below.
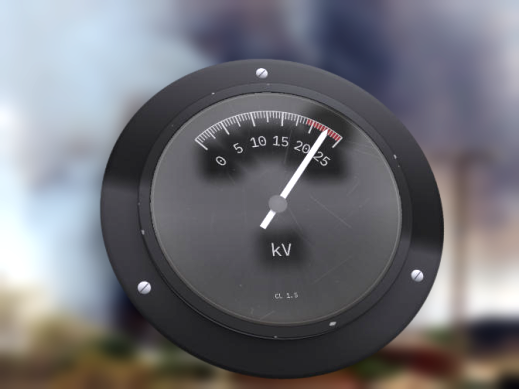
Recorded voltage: **22.5** kV
